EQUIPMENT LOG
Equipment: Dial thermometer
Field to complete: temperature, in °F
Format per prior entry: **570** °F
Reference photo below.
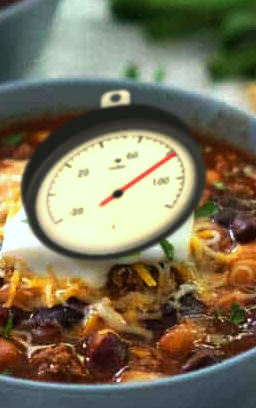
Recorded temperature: **80** °F
